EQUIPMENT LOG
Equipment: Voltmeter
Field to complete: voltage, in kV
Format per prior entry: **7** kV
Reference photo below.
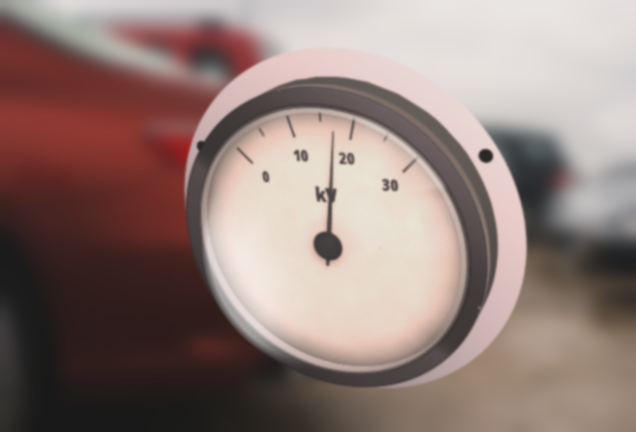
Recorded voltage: **17.5** kV
